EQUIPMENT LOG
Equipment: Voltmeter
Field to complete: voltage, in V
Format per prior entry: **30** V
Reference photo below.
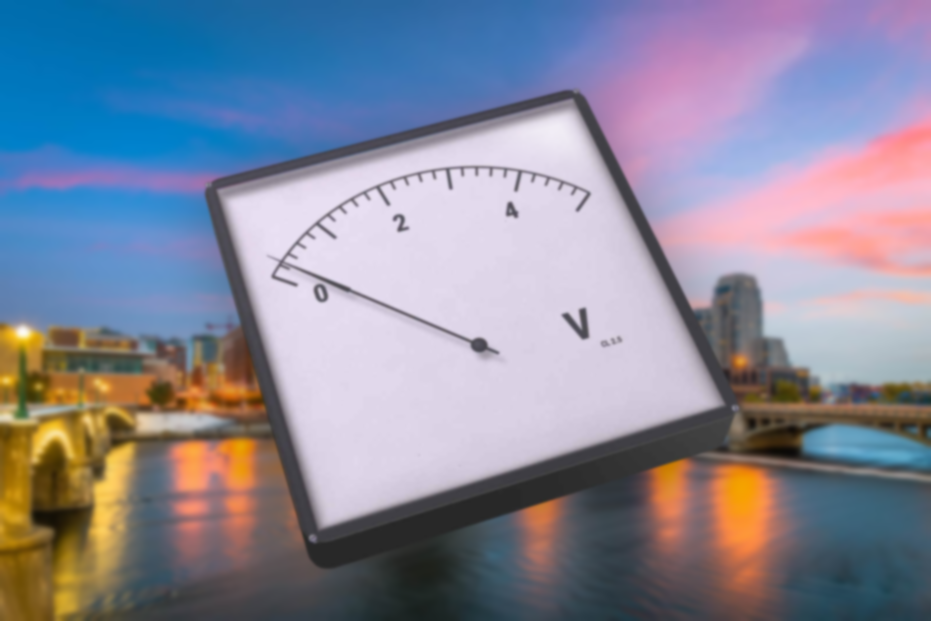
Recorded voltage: **0.2** V
